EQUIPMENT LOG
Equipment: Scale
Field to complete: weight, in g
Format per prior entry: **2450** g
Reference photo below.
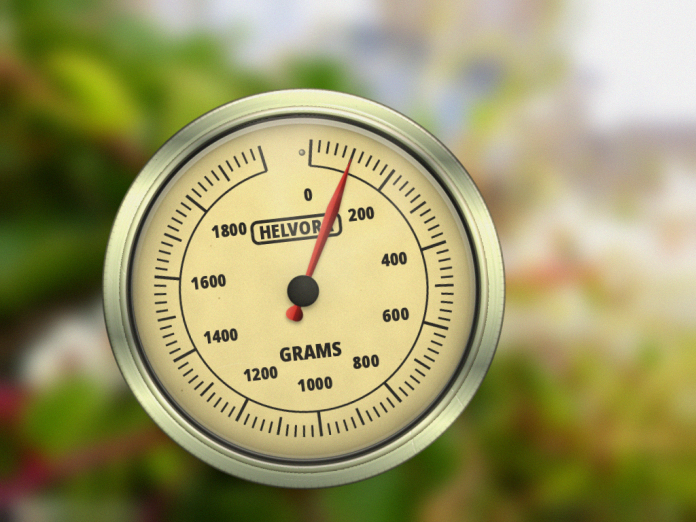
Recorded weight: **100** g
